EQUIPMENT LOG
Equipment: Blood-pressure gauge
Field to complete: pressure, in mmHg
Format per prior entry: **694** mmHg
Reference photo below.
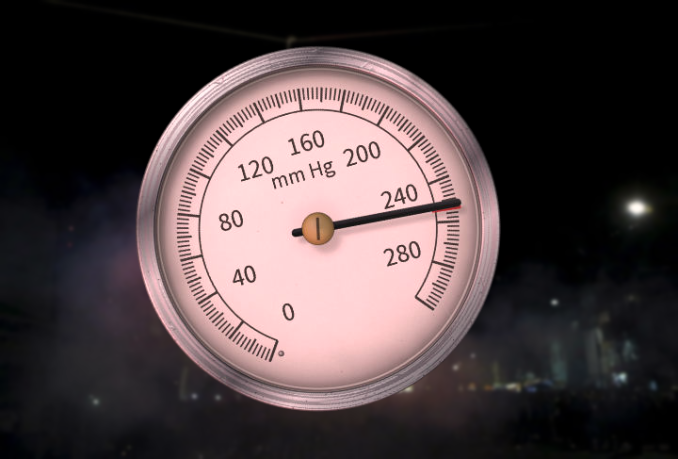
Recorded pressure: **252** mmHg
